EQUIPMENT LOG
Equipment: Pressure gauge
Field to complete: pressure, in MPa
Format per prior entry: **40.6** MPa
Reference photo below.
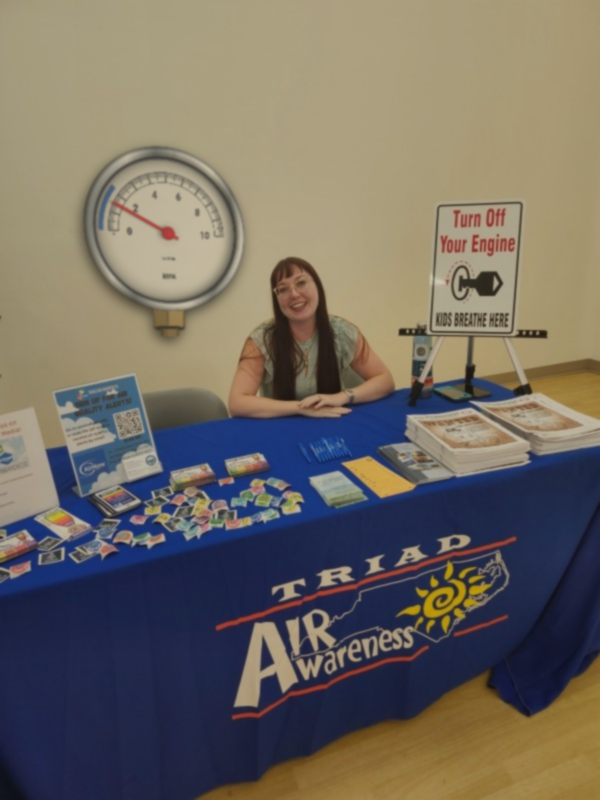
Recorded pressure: **1.5** MPa
